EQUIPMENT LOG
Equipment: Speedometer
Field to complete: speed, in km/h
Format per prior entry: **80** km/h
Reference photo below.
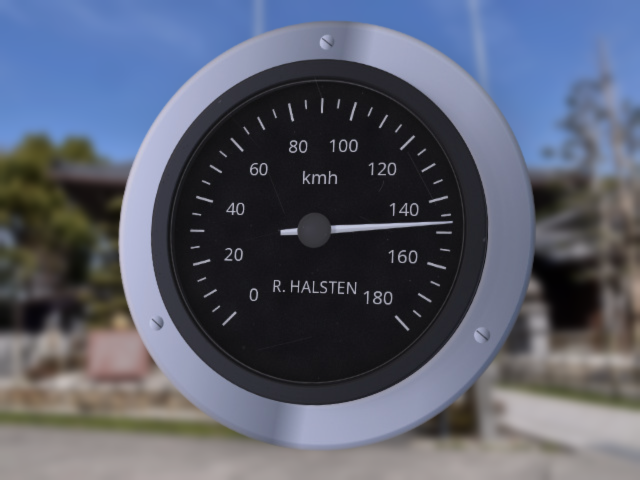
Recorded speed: **147.5** km/h
